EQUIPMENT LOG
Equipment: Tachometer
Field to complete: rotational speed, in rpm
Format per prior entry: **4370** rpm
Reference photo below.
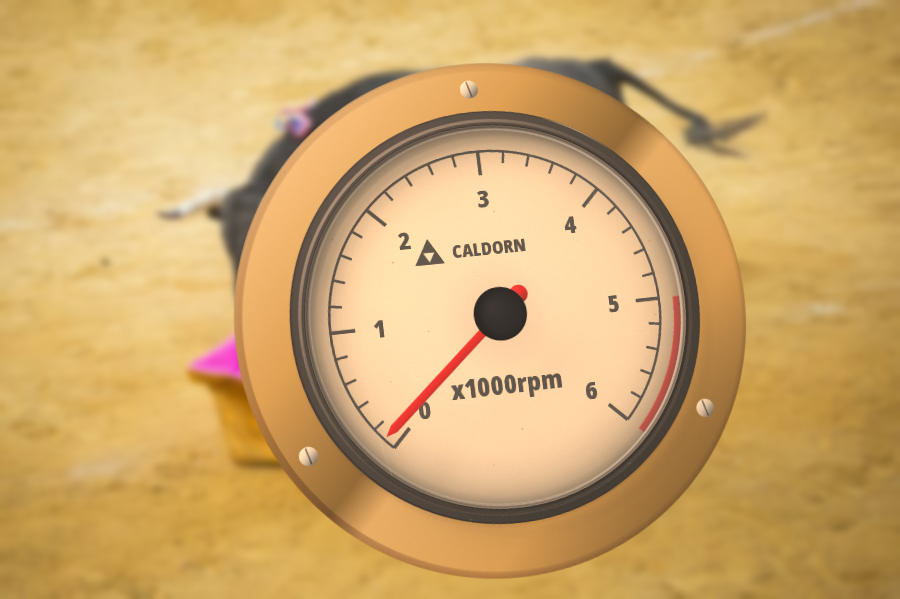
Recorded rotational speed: **100** rpm
